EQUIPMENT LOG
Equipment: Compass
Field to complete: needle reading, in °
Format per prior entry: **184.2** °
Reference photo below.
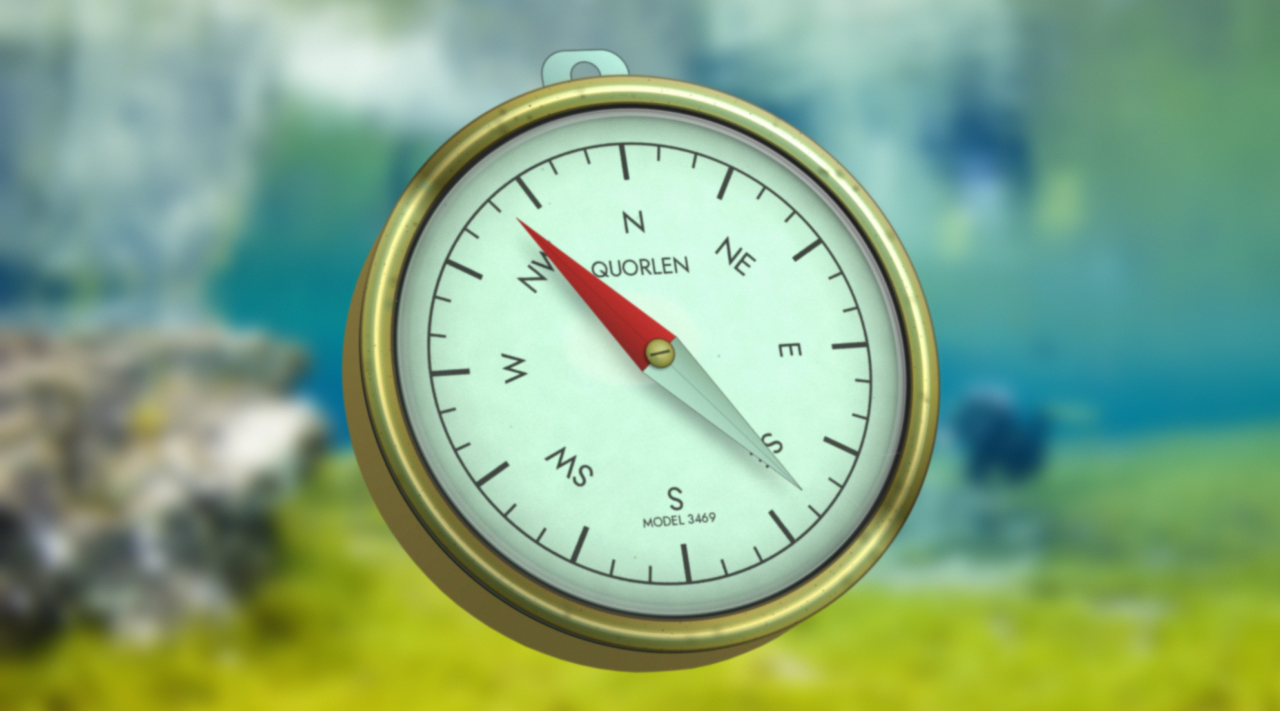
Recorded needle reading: **320** °
